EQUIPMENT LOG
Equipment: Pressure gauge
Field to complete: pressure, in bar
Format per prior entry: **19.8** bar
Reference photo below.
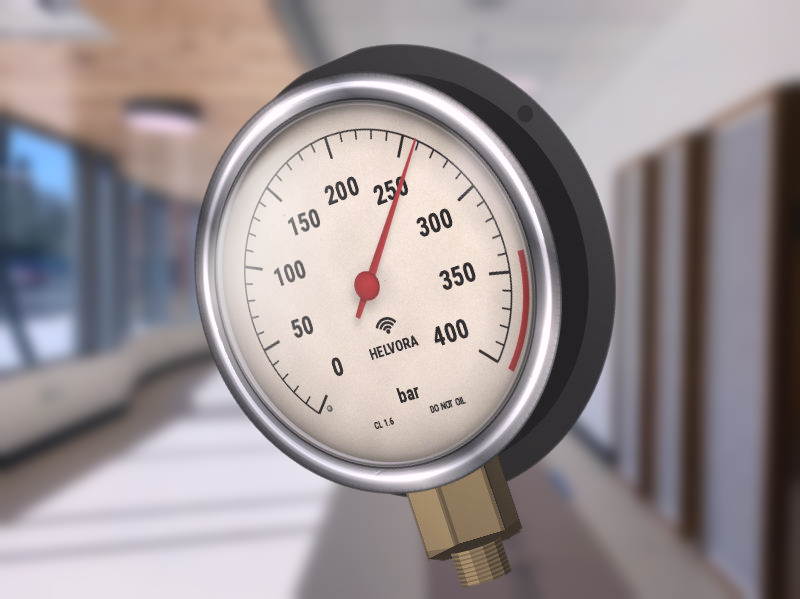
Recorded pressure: **260** bar
